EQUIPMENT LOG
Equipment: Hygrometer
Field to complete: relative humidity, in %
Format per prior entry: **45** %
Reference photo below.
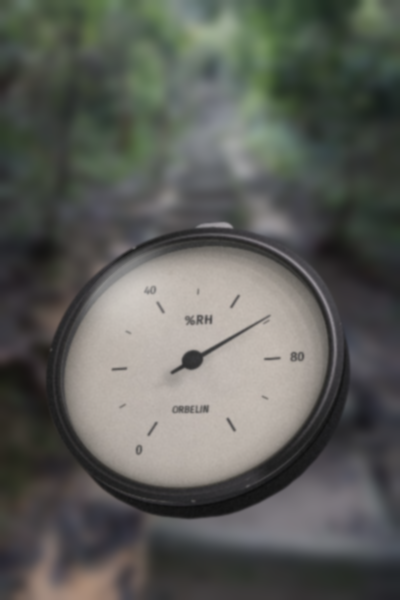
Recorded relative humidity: **70** %
